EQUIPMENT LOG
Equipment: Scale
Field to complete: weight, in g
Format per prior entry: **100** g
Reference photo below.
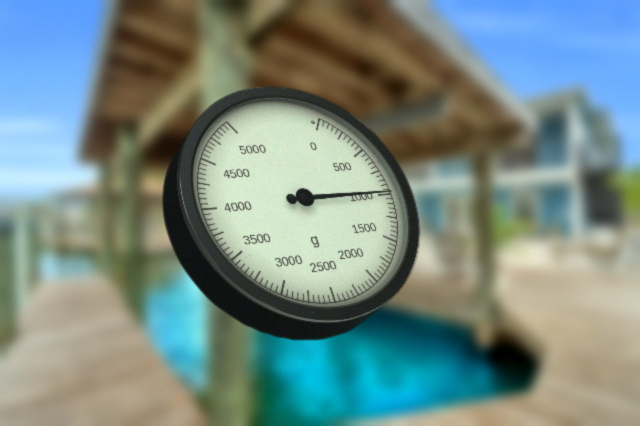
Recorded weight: **1000** g
